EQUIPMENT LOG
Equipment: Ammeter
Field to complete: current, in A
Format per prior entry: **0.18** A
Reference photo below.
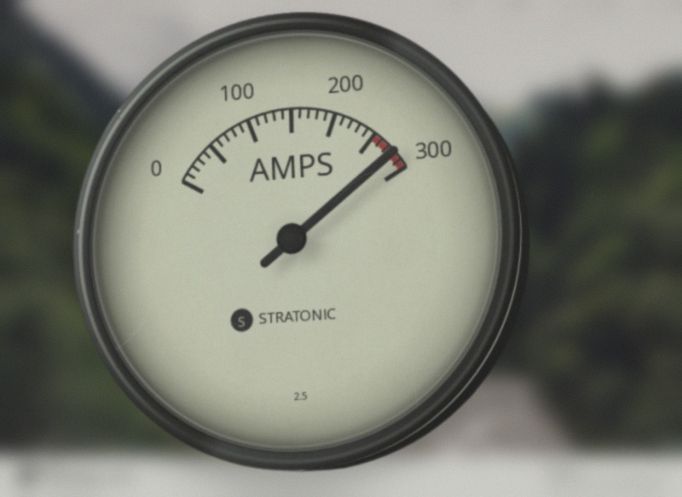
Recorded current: **280** A
